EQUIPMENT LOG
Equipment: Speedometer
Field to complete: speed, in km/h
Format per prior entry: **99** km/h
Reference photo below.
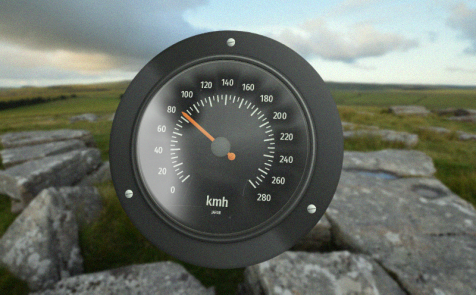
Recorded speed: **85** km/h
